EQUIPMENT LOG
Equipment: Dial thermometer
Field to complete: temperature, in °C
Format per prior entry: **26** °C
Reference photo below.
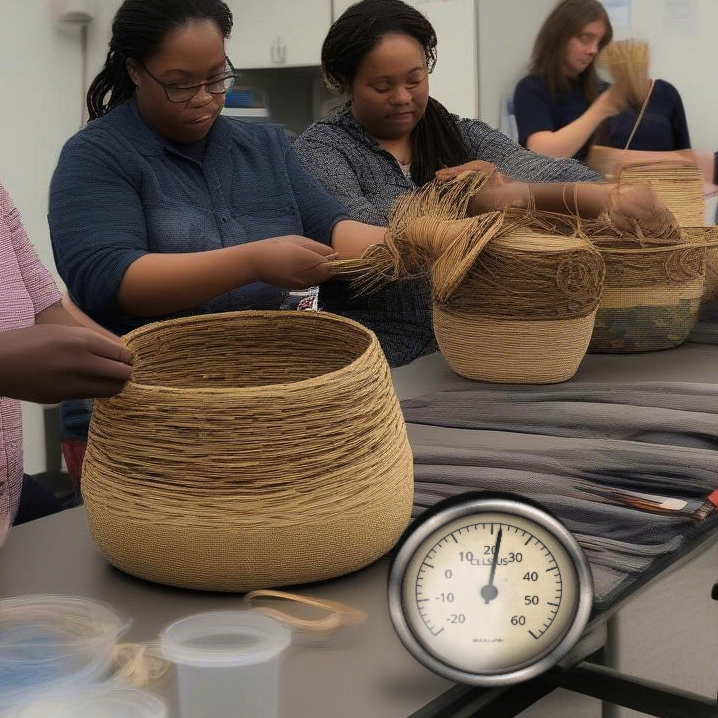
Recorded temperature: **22** °C
